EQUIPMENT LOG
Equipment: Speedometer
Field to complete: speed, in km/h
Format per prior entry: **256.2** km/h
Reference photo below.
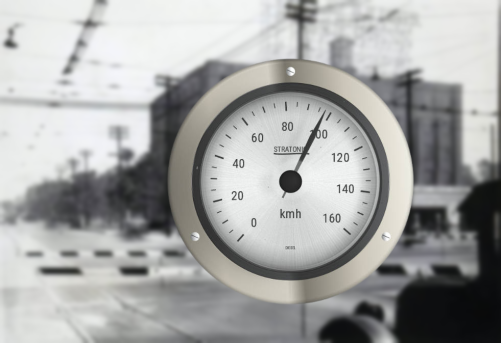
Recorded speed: **97.5** km/h
